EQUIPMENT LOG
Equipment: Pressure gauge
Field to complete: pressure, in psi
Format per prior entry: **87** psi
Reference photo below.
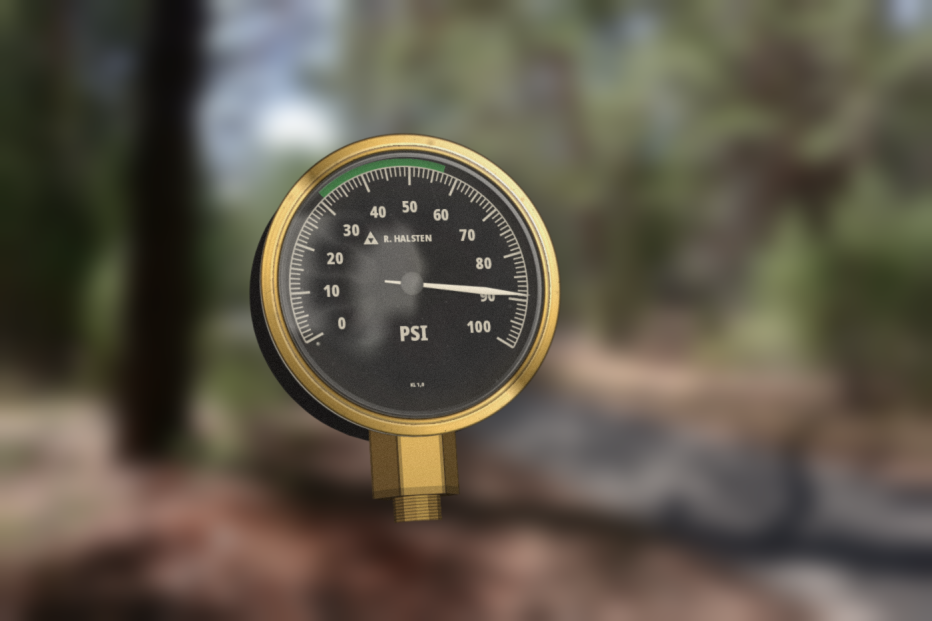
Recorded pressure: **89** psi
